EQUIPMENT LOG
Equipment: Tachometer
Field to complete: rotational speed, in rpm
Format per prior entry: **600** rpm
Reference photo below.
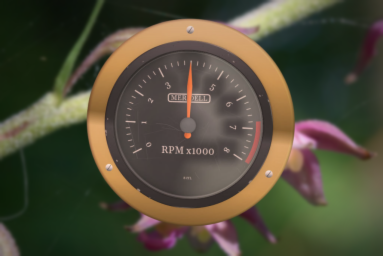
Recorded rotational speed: **4000** rpm
